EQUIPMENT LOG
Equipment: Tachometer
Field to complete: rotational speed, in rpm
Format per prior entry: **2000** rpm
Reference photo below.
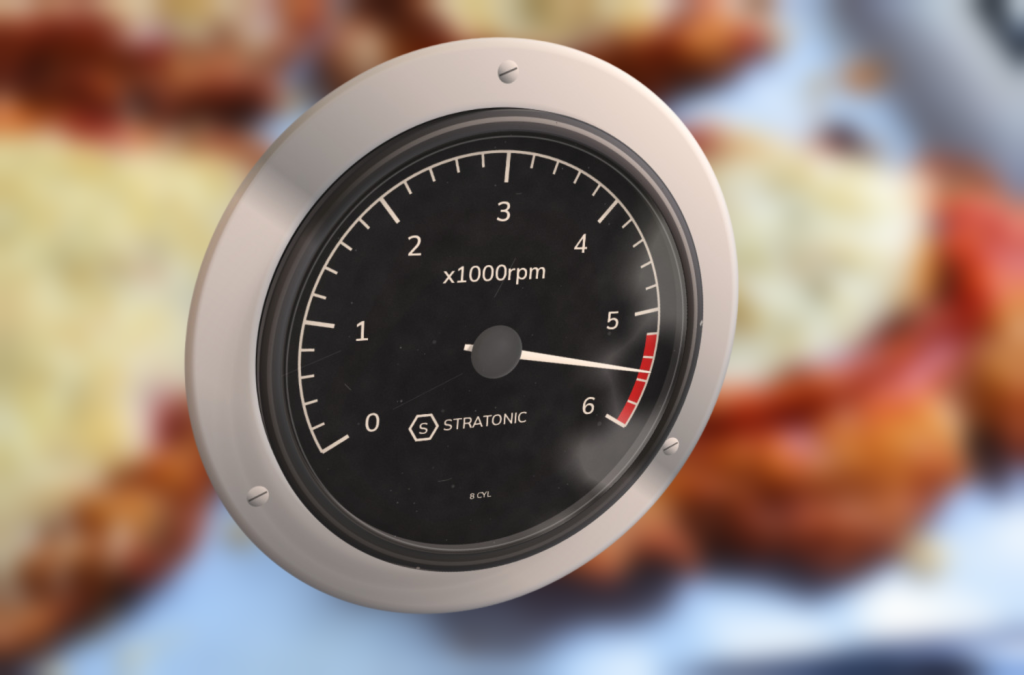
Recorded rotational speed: **5500** rpm
